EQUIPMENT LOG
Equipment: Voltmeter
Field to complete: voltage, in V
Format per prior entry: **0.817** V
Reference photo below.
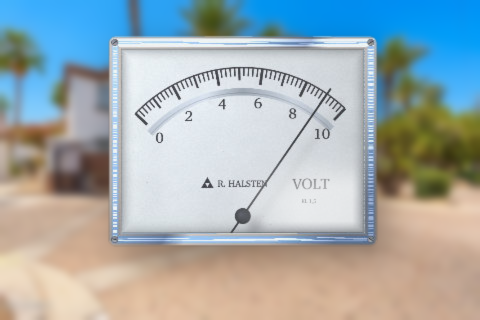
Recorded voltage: **9** V
